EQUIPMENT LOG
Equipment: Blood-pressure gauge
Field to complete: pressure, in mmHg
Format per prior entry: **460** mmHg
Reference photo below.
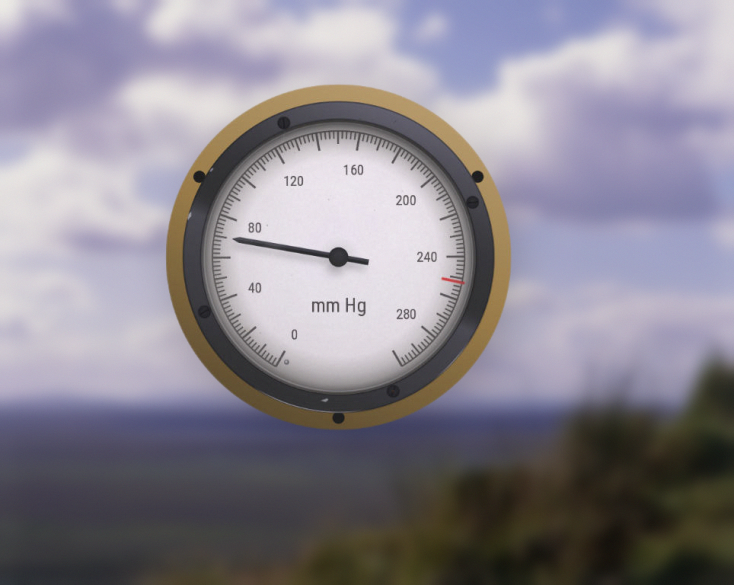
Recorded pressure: **70** mmHg
